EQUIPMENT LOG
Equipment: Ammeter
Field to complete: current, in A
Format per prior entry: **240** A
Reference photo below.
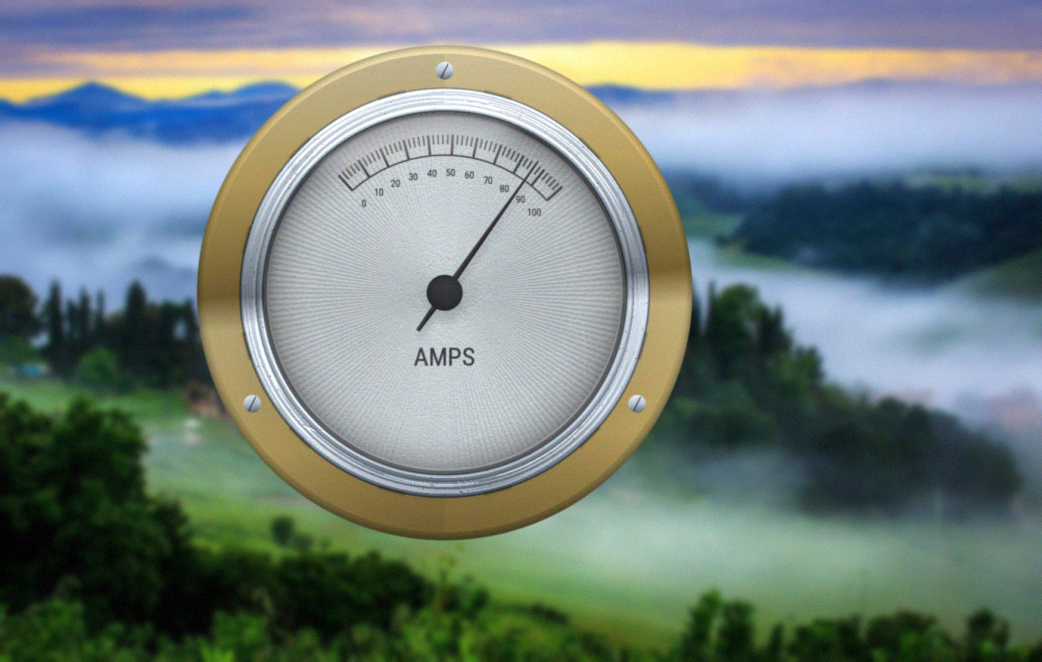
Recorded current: **86** A
